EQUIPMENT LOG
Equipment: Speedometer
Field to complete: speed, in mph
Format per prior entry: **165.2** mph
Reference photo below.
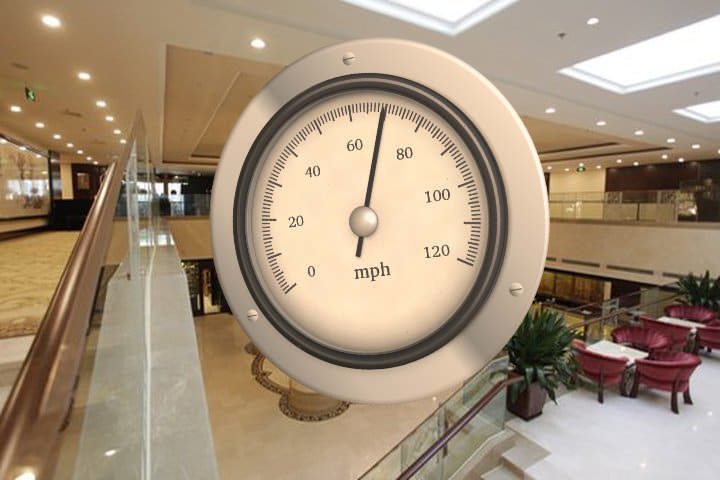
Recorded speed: **70** mph
